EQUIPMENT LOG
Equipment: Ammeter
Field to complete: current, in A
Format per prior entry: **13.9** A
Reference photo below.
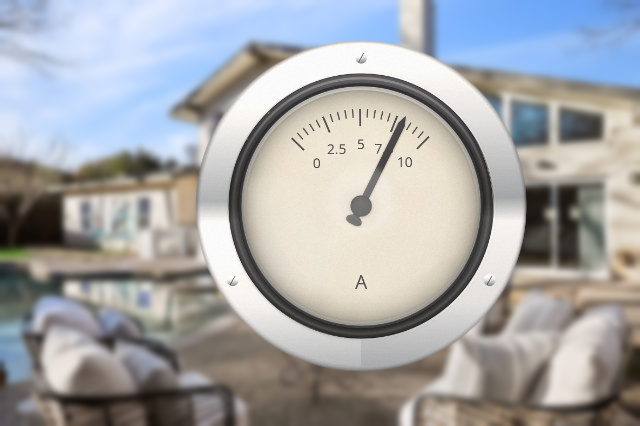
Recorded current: **8** A
